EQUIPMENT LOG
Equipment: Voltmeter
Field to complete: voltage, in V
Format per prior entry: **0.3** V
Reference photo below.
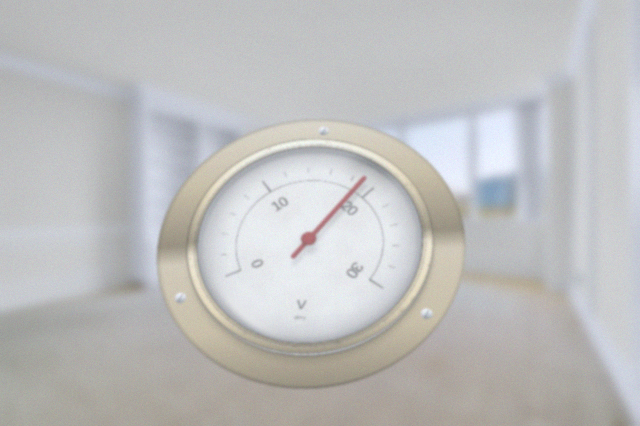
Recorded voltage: **19** V
